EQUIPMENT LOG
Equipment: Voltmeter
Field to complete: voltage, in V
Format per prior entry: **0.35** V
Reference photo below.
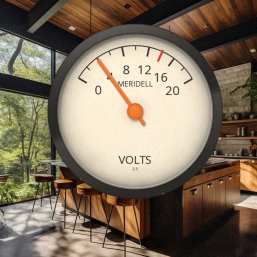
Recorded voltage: **4** V
